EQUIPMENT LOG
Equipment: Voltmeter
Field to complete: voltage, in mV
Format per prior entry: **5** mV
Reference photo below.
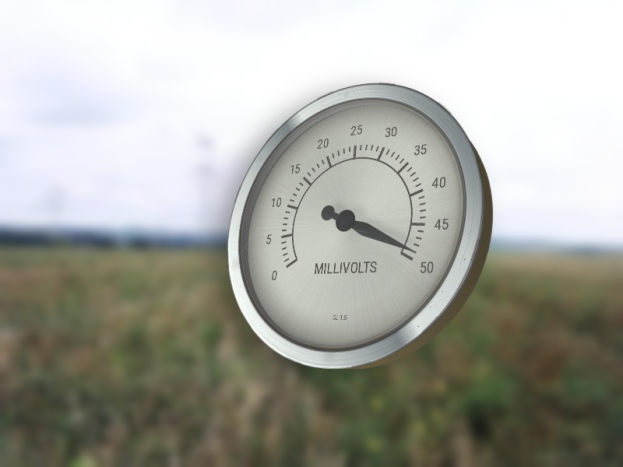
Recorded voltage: **49** mV
